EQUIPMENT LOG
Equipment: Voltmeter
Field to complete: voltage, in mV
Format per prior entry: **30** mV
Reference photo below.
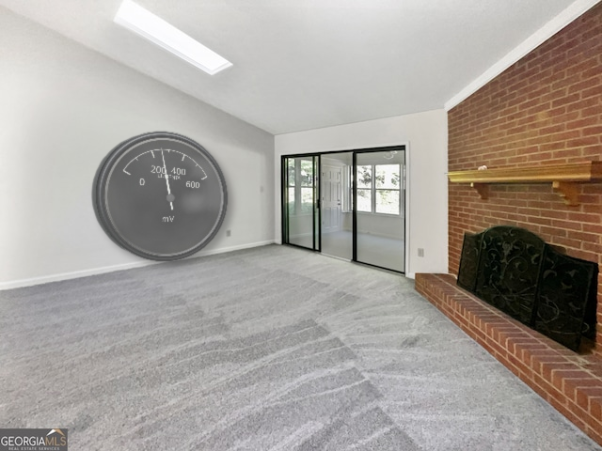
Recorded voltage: **250** mV
